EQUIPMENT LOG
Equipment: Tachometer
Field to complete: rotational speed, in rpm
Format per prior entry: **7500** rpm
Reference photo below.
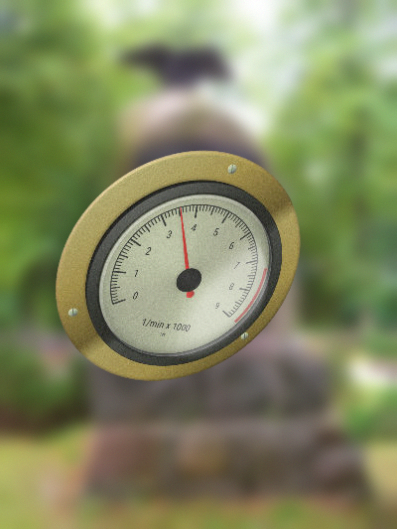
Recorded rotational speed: **3500** rpm
